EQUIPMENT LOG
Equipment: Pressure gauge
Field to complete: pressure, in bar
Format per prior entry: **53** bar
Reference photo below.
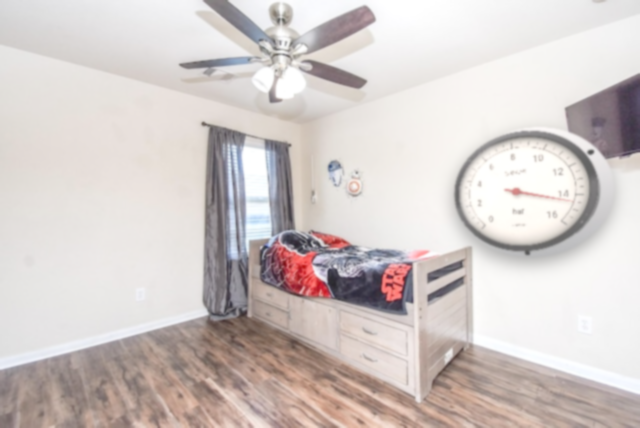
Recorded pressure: **14.5** bar
